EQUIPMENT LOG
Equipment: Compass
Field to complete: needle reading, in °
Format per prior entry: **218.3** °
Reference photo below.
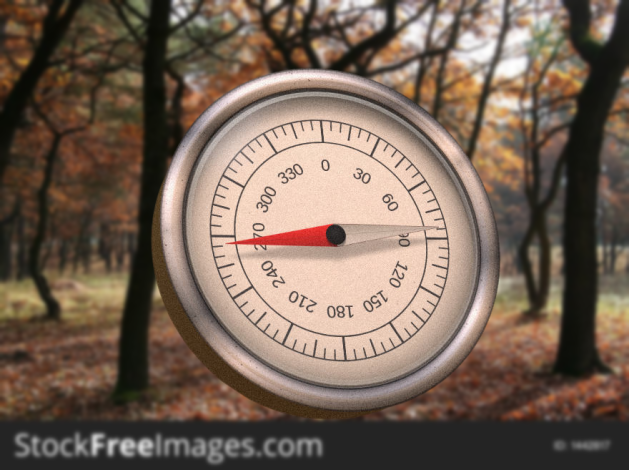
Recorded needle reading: **265** °
